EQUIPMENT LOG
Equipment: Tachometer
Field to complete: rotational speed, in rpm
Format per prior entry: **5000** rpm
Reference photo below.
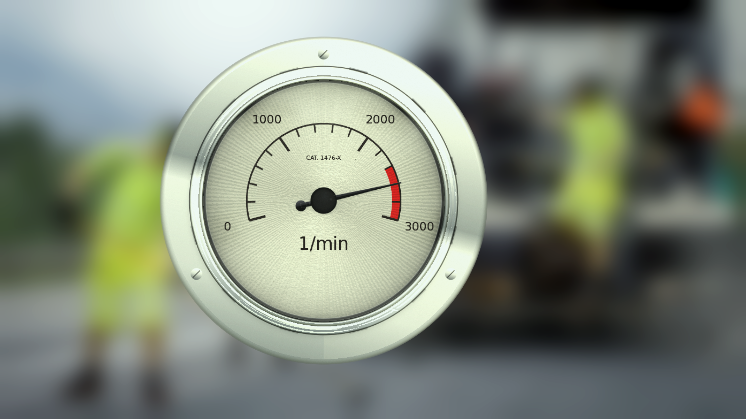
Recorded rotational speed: **2600** rpm
